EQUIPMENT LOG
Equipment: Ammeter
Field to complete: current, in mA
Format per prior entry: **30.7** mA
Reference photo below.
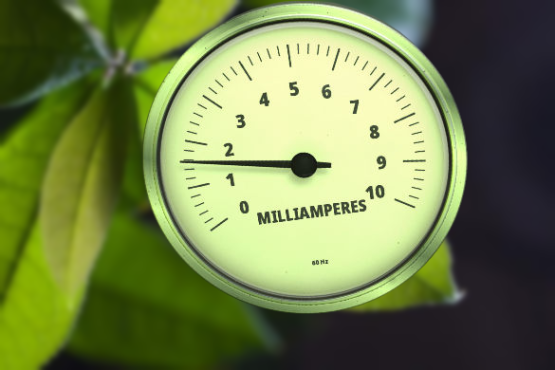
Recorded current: **1.6** mA
